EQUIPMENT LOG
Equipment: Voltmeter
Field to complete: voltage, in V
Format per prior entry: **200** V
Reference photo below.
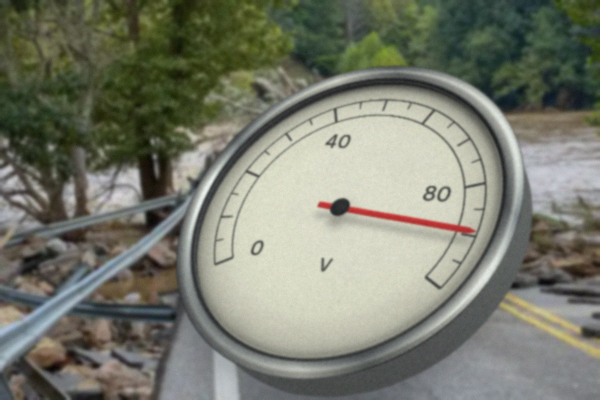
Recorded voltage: **90** V
